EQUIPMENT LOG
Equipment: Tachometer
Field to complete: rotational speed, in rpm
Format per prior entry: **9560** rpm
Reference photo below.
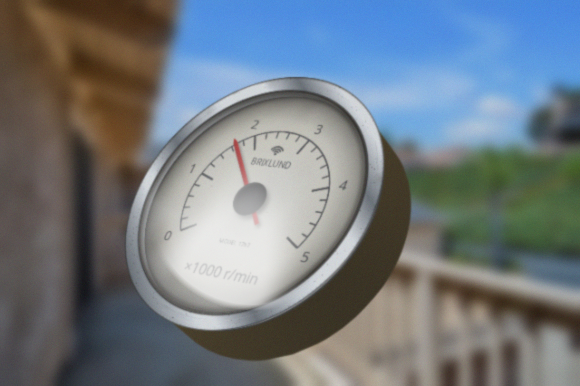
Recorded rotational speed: **1700** rpm
